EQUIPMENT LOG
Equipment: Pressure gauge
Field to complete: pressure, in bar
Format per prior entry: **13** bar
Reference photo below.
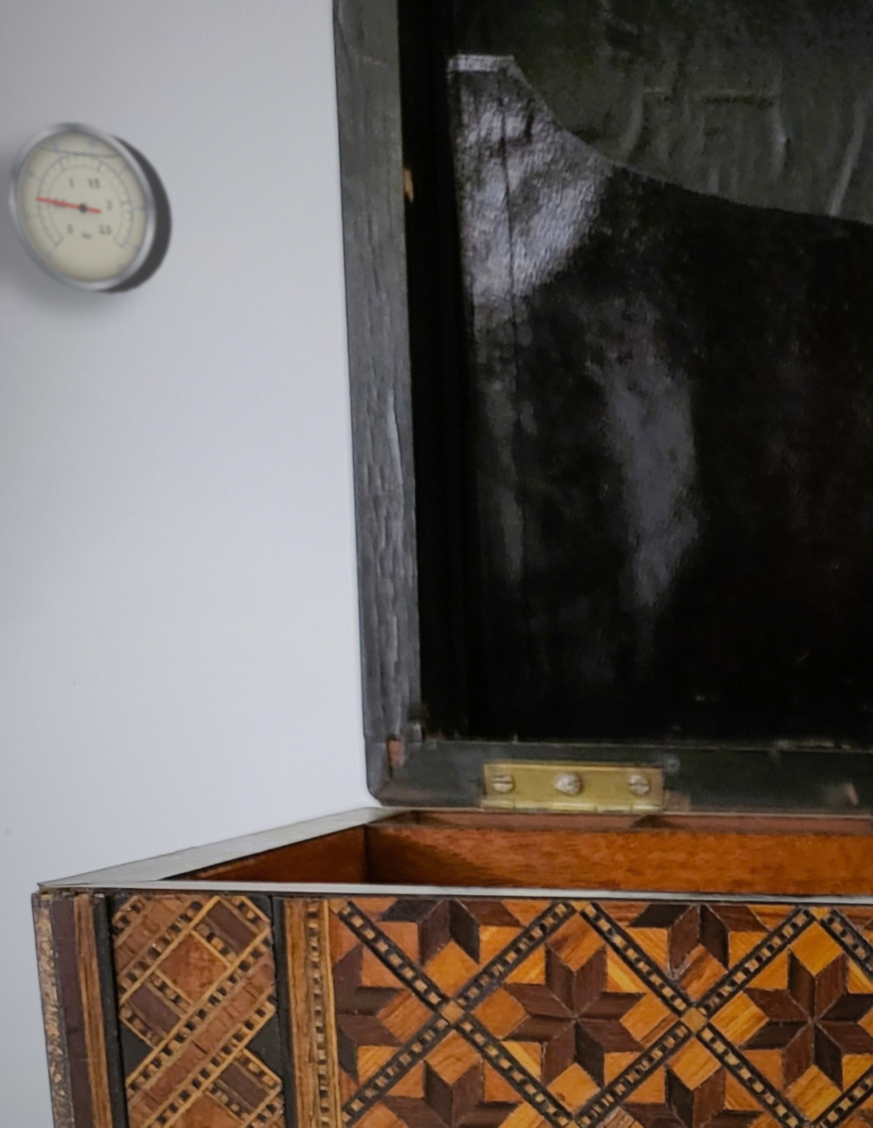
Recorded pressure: **0.5** bar
